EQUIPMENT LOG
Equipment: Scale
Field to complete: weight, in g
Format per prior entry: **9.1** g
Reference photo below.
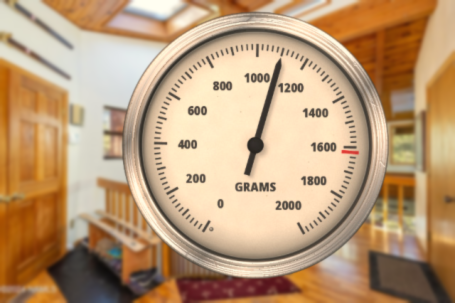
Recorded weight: **1100** g
